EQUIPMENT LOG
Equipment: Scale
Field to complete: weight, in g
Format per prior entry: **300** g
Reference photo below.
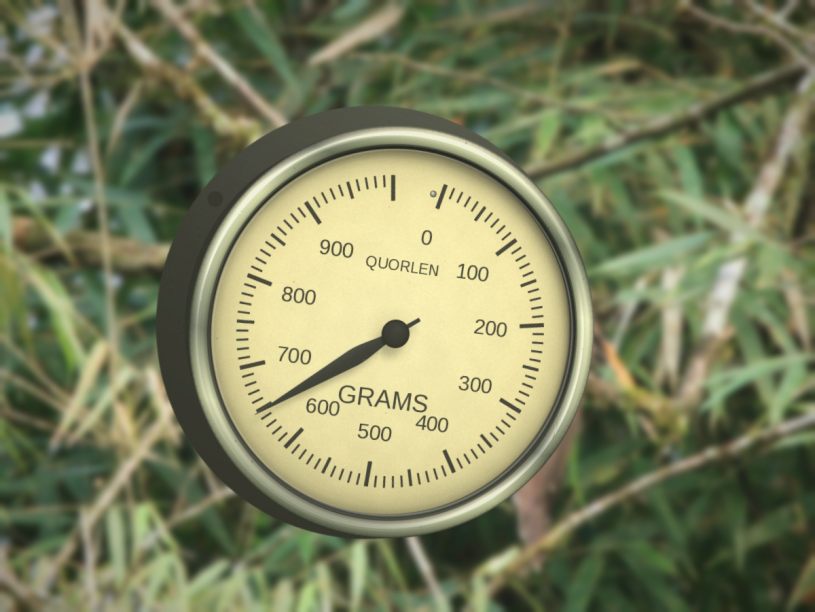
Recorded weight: **650** g
